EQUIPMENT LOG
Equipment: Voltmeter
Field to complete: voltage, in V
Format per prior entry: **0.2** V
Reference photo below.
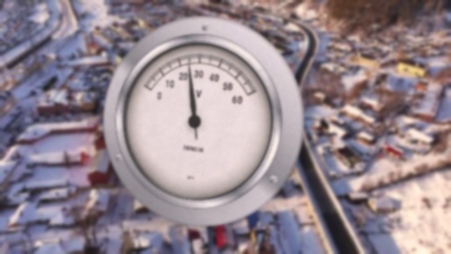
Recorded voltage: **25** V
